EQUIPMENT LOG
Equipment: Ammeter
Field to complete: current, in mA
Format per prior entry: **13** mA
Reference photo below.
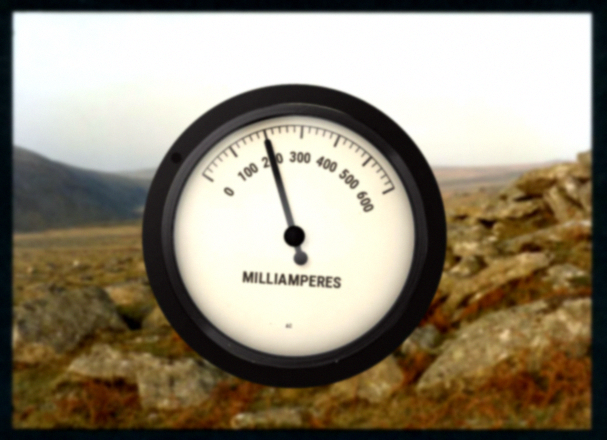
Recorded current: **200** mA
